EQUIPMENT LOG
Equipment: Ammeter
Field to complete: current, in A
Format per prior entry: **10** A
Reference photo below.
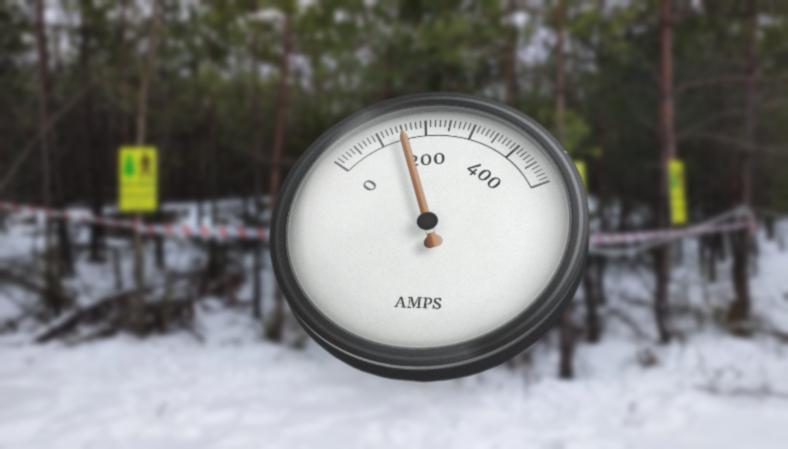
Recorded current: **150** A
